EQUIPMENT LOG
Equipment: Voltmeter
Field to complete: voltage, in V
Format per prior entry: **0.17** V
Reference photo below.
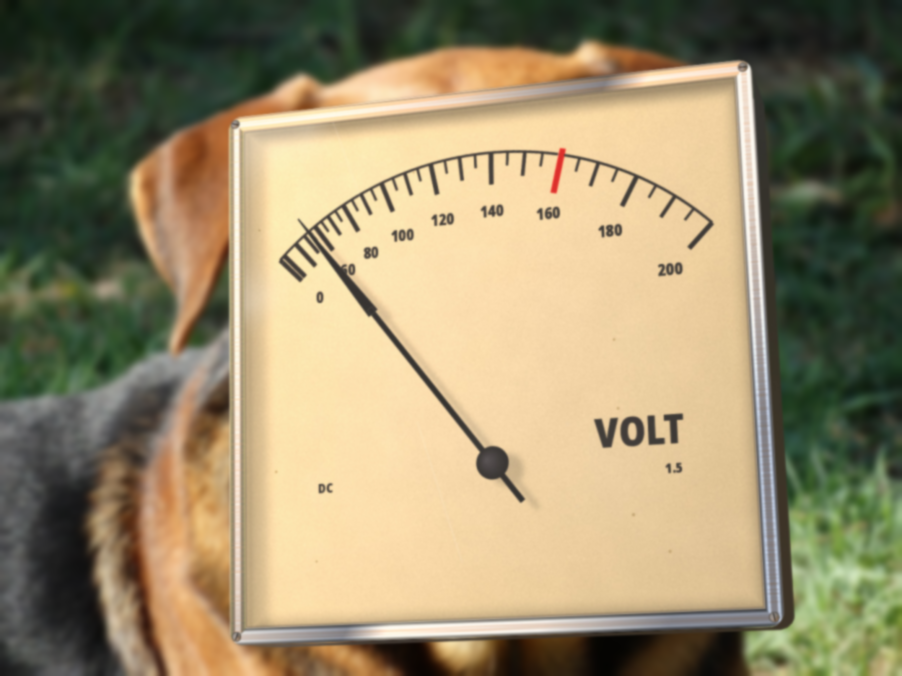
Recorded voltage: **55** V
